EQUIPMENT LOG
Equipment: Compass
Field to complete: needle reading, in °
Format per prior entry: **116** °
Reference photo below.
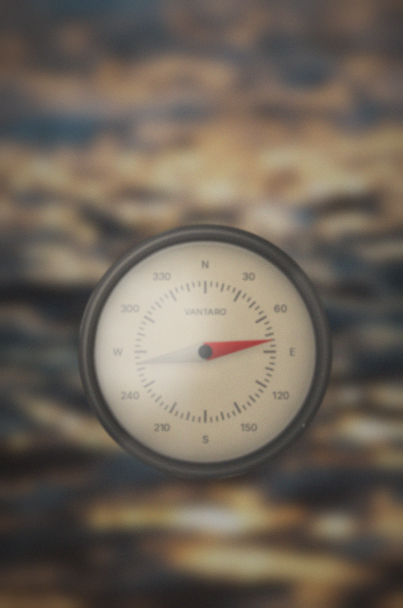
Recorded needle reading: **80** °
